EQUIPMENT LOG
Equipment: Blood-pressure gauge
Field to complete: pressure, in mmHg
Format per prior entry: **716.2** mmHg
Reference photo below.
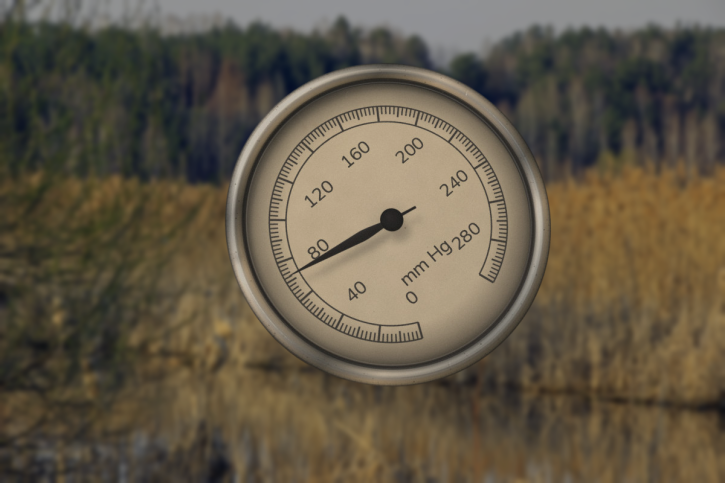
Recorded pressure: **72** mmHg
